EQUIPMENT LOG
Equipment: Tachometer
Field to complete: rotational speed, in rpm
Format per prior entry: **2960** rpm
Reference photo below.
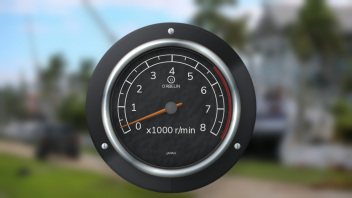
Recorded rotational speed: **250** rpm
